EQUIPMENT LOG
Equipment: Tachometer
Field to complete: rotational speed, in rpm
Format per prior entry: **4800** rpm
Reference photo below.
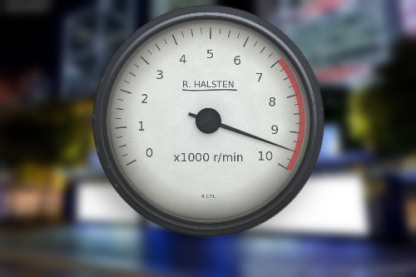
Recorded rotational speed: **9500** rpm
